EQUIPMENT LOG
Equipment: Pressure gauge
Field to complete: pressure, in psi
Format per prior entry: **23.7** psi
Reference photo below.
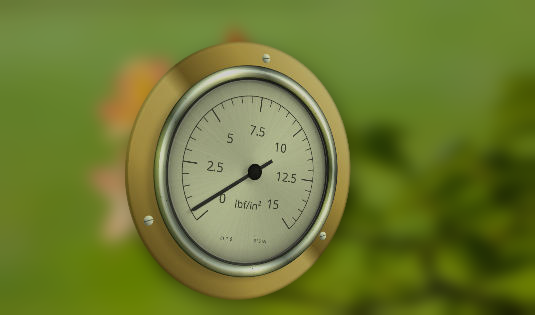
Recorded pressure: **0.5** psi
